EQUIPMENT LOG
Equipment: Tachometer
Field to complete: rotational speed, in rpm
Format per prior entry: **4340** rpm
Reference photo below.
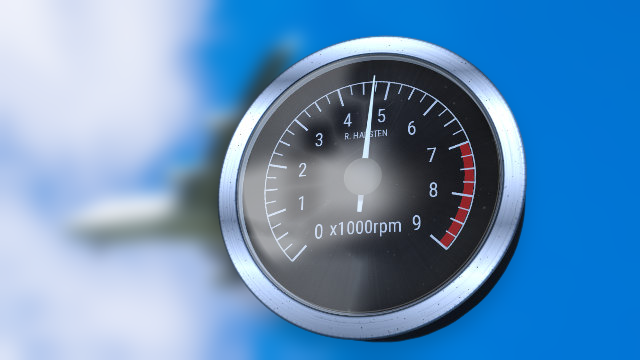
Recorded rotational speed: **4750** rpm
